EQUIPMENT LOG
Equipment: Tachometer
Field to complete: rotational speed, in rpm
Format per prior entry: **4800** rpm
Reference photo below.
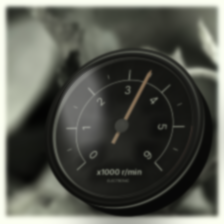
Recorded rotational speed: **3500** rpm
